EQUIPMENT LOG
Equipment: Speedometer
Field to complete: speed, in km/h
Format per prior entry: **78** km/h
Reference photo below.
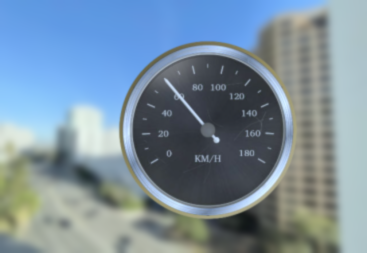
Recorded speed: **60** km/h
